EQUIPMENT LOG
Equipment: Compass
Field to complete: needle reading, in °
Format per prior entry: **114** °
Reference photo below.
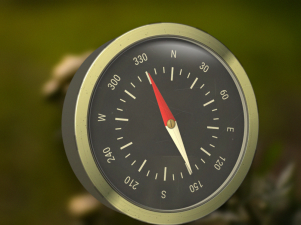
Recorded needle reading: **330** °
